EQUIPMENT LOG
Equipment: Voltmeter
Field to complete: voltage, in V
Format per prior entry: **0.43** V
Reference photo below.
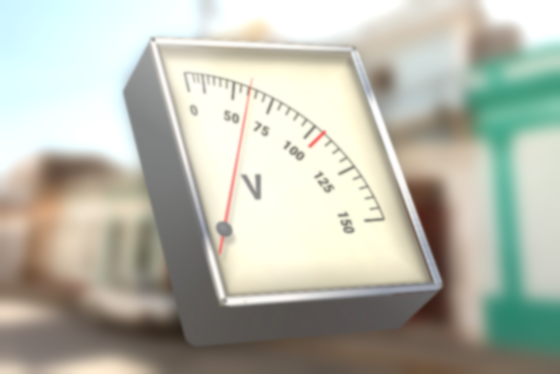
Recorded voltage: **60** V
